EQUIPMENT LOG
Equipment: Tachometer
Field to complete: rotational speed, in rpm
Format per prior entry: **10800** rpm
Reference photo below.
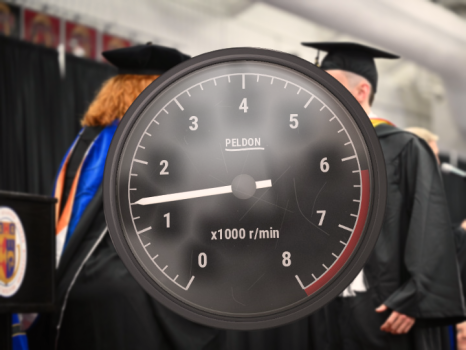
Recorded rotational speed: **1400** rpm
